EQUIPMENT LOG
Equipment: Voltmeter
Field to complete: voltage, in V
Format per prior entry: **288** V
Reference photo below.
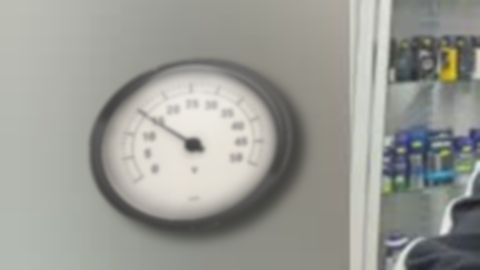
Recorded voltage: **15** V
